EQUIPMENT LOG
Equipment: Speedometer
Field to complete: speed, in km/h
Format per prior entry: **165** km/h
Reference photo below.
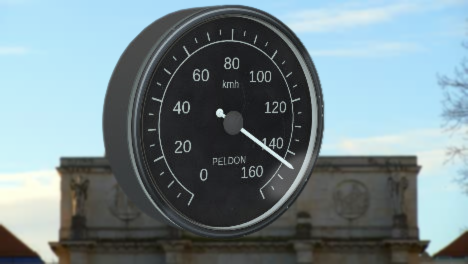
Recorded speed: **145** km/h
